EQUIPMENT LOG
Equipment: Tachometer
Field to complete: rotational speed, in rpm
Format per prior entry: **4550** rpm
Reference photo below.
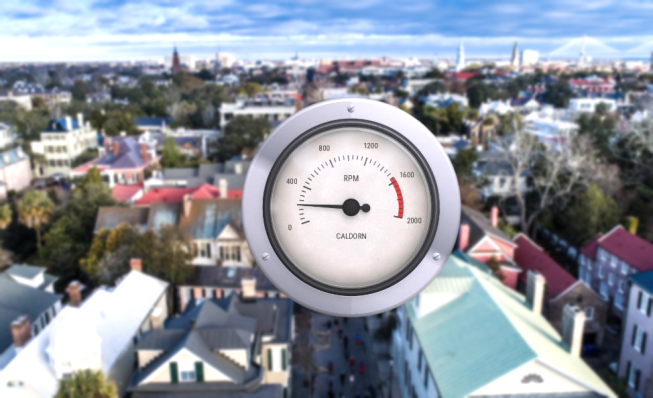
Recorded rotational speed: **200** rpm
